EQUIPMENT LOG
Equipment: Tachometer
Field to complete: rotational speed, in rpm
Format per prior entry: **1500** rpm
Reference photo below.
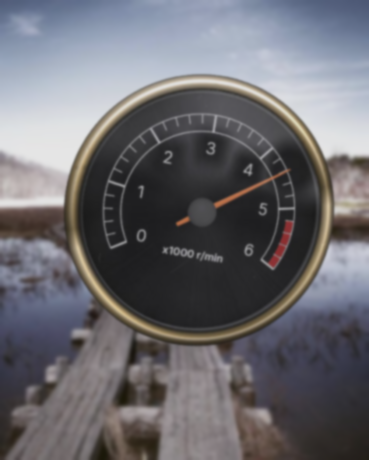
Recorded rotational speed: **4400** rpm
